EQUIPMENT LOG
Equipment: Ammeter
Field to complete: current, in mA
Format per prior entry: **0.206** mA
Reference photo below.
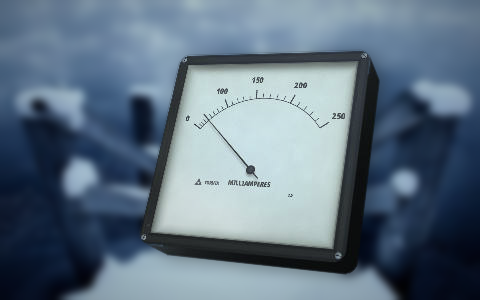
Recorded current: **50** mA
